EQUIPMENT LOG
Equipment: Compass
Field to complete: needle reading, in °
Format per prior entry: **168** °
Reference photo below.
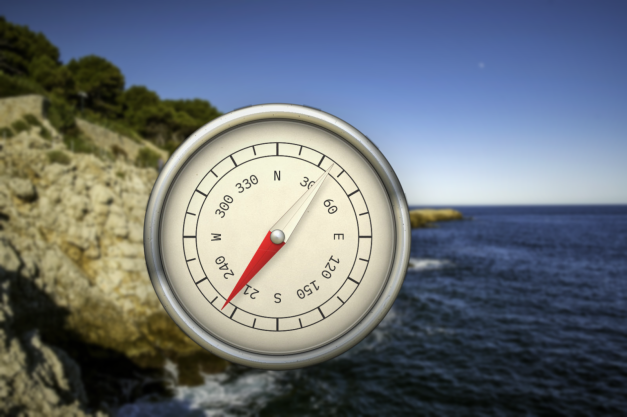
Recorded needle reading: **217.5** °
